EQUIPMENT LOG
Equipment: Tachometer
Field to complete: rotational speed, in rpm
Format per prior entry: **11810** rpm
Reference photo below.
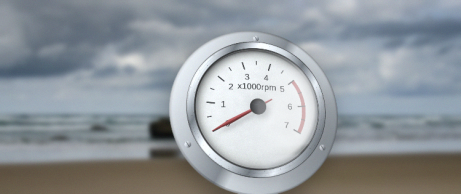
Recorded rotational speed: **0** rpm
